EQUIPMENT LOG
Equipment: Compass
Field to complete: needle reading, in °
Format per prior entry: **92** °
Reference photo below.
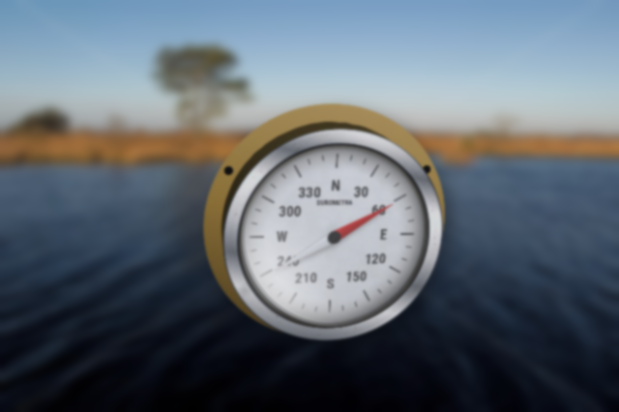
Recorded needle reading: **60** °
